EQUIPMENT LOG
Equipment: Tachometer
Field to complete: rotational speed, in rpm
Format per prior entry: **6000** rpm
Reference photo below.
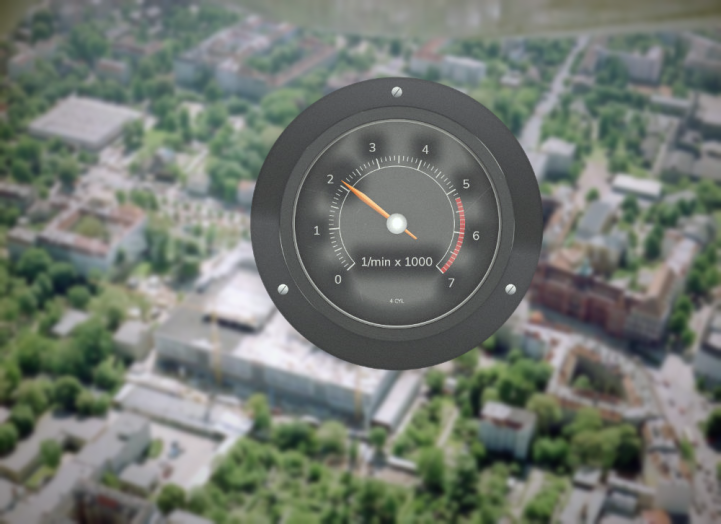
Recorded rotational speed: **2100** rpm
